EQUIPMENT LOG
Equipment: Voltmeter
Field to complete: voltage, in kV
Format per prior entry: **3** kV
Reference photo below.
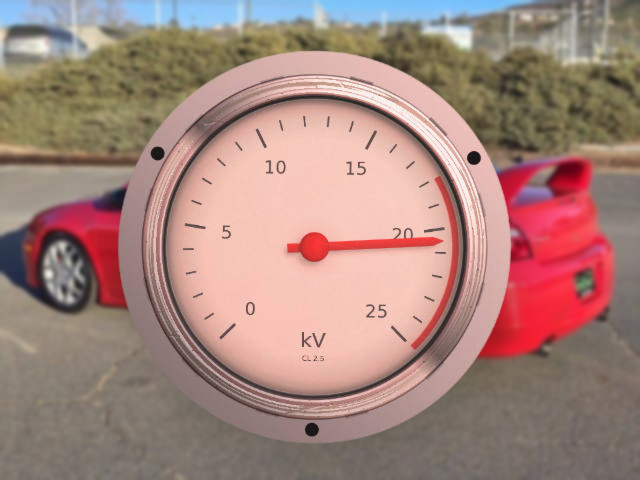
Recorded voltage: **20.5** kV
